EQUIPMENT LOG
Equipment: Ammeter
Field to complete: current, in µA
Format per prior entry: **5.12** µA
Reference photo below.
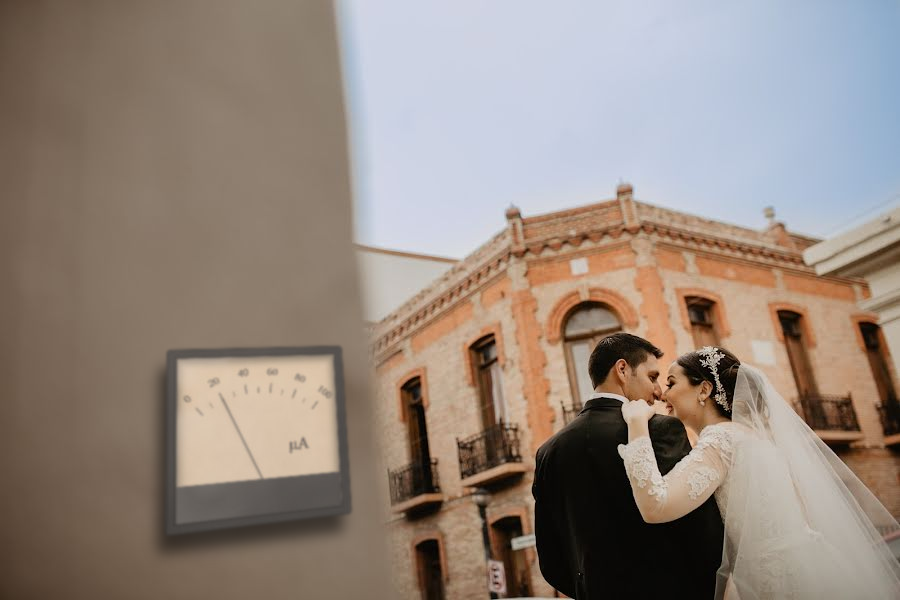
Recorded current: **20** µA
